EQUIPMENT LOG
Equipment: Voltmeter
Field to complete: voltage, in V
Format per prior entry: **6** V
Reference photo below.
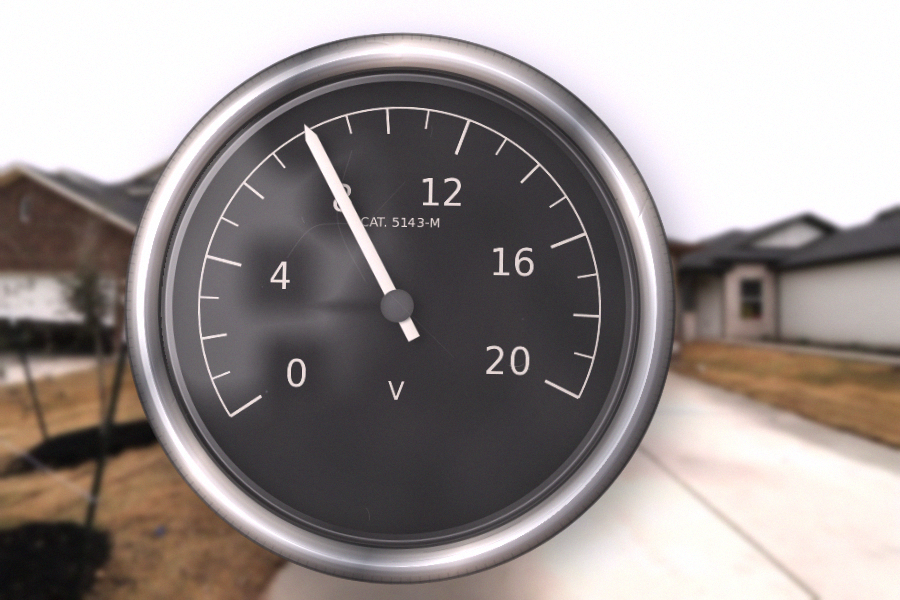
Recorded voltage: **8** V
